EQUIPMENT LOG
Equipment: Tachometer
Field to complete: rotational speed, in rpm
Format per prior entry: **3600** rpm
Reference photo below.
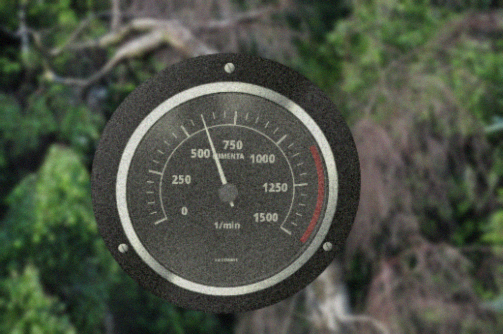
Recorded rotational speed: **600** rpm
